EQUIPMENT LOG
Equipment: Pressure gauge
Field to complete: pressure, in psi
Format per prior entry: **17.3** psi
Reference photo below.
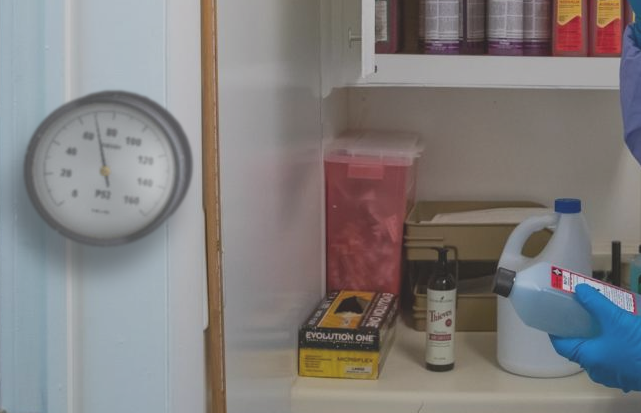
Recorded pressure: **70** psi
